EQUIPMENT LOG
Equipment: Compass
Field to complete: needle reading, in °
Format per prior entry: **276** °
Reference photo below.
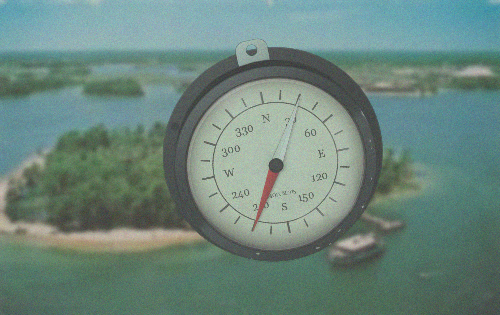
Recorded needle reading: **210** °
